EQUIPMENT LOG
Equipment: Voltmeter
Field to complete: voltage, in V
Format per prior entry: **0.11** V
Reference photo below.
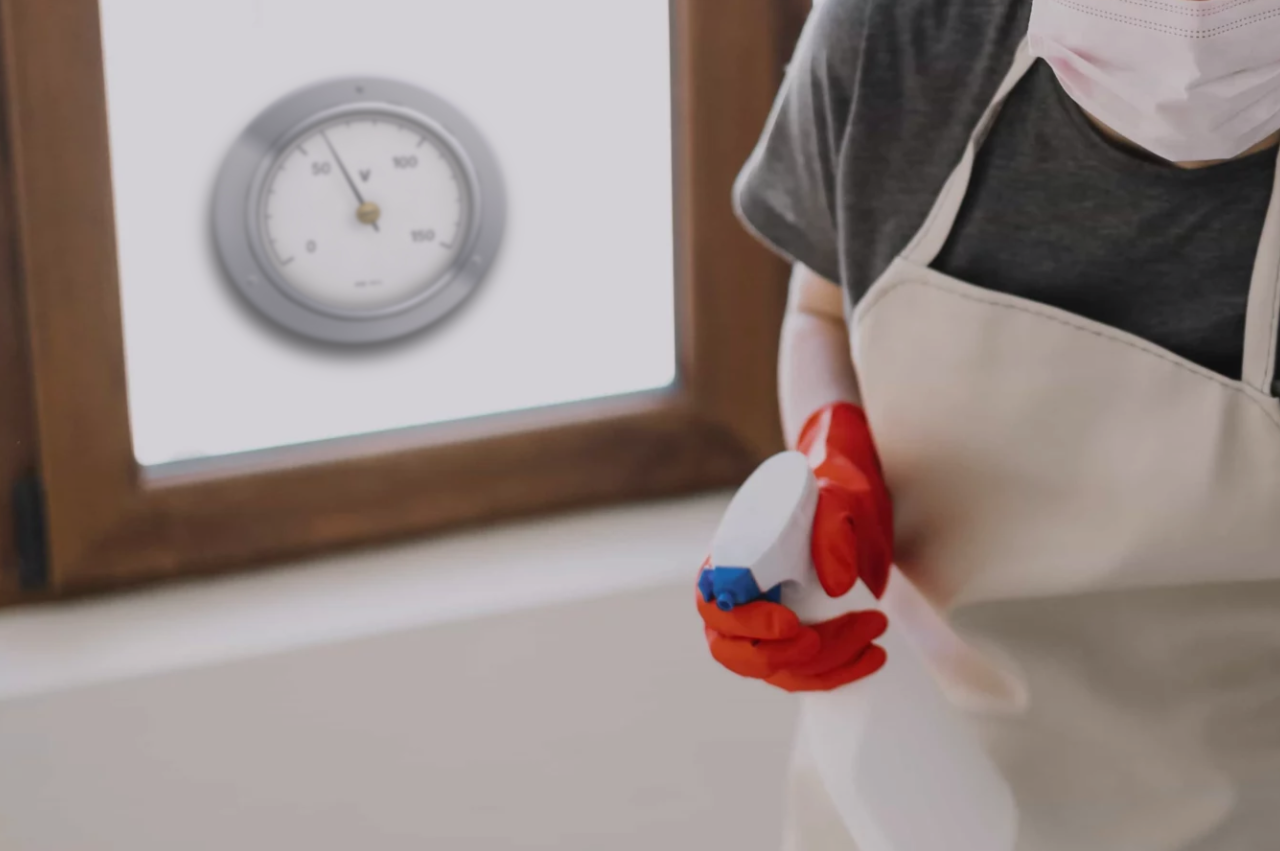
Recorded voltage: **60** V
